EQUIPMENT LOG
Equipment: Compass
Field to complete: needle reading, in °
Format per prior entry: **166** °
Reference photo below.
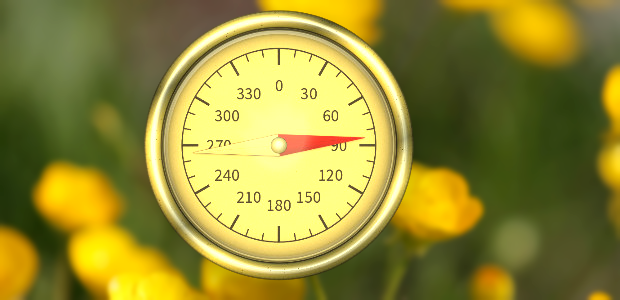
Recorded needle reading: **85** °
